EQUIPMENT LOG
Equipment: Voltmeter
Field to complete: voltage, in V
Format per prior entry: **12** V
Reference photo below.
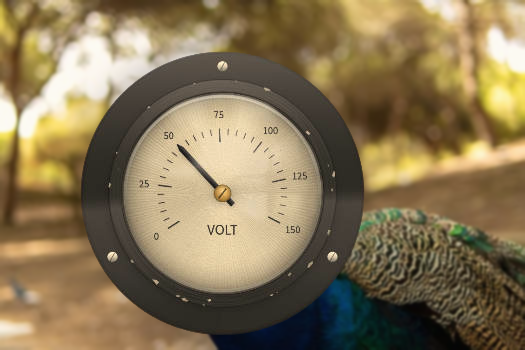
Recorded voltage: **50** V
